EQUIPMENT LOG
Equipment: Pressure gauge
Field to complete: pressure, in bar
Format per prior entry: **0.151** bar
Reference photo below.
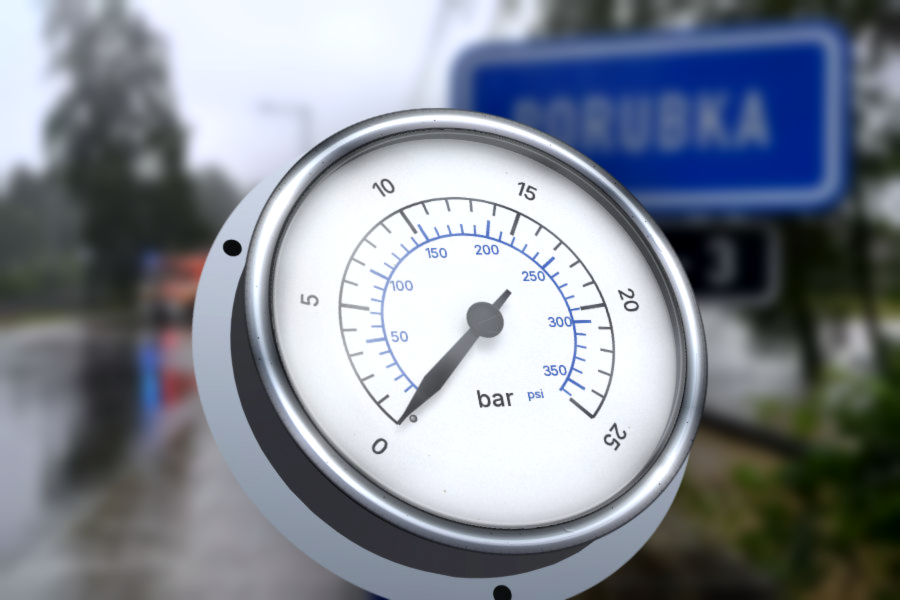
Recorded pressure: **0** bar
